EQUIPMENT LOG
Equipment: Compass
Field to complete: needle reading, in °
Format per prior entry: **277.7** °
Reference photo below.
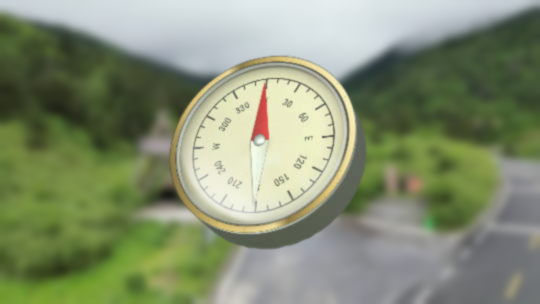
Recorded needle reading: **0** °
